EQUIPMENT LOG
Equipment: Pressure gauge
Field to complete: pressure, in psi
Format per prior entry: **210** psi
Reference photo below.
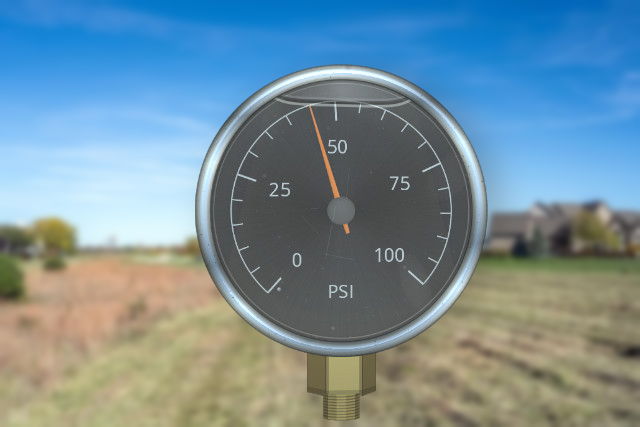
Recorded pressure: **45** psi
